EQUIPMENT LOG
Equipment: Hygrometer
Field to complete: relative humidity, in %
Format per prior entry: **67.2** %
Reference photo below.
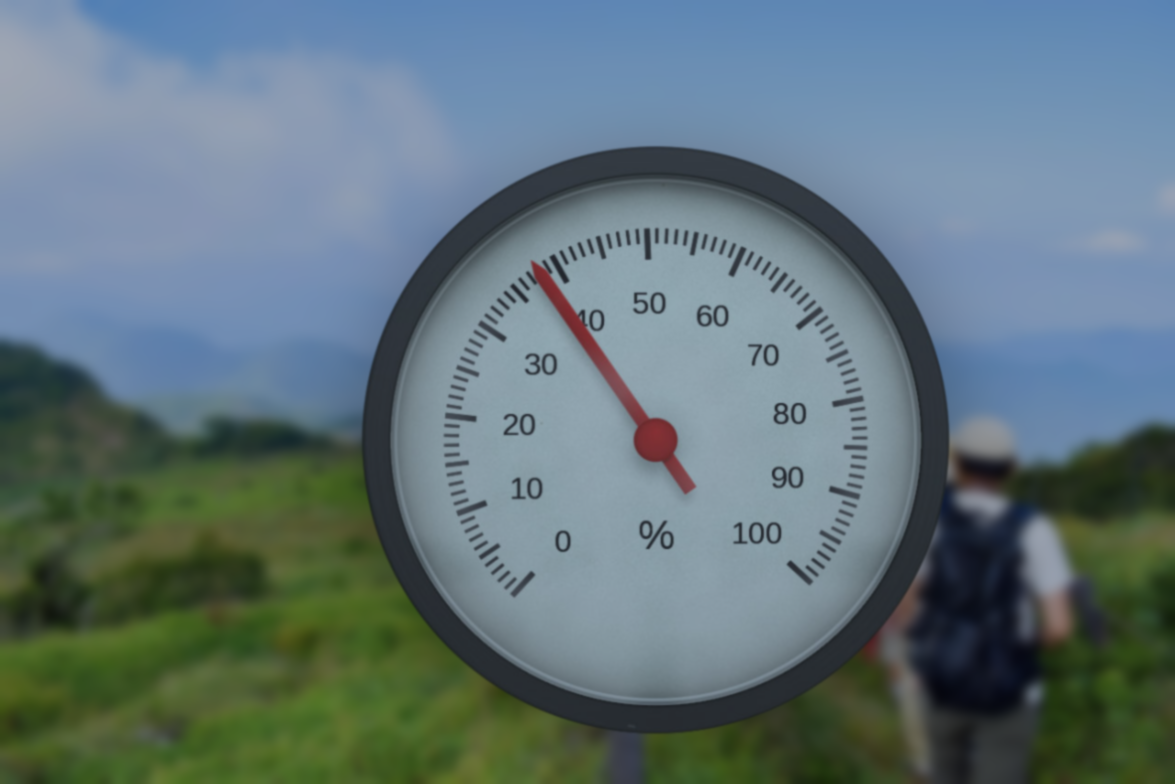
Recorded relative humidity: **38** %
